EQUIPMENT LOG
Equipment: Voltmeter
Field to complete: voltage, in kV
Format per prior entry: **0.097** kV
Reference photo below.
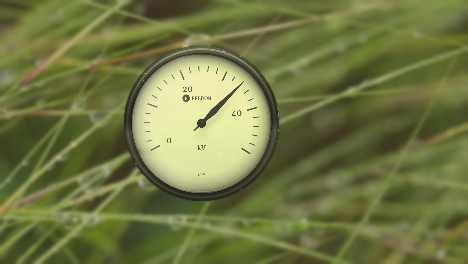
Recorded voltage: **34** kV
